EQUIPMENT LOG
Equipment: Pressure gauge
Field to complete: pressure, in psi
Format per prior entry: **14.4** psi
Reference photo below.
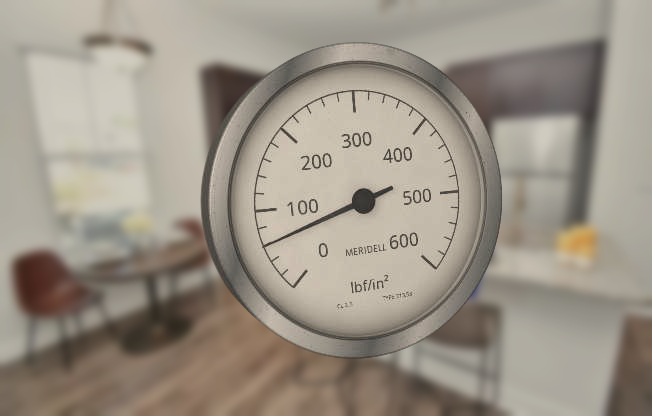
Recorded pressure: **60** psi
